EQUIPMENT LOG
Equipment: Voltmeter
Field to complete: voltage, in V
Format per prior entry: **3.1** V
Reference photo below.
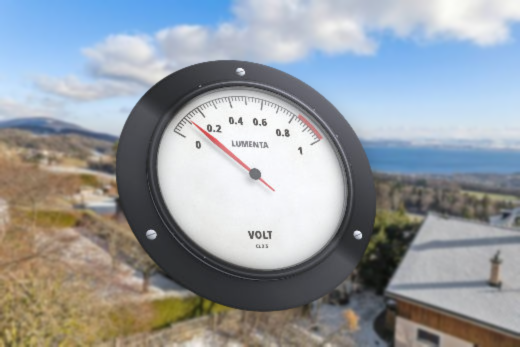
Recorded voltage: **0.1** V
